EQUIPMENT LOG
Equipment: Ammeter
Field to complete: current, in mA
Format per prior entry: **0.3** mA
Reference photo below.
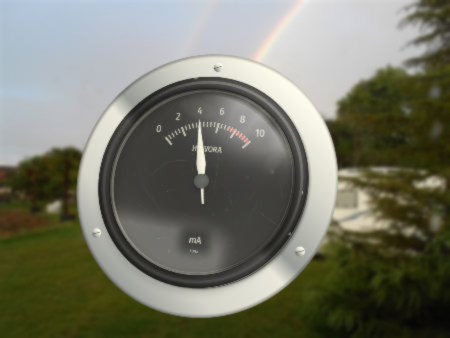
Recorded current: **4** mA
